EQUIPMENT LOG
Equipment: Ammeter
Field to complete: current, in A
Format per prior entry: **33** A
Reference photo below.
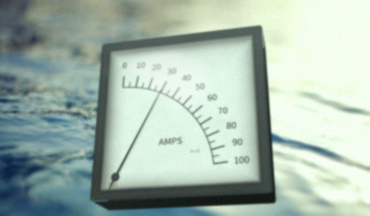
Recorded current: **30** A
